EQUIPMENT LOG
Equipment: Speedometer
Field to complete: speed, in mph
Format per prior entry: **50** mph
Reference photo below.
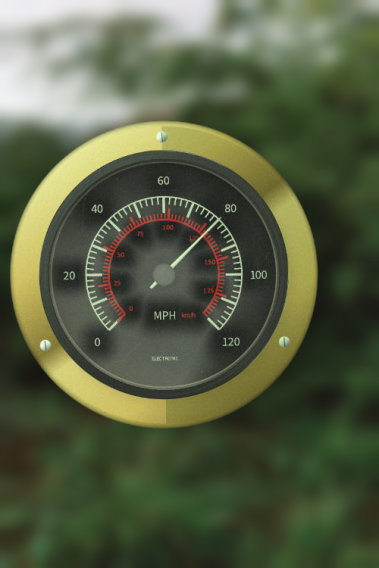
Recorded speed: **80** mph
